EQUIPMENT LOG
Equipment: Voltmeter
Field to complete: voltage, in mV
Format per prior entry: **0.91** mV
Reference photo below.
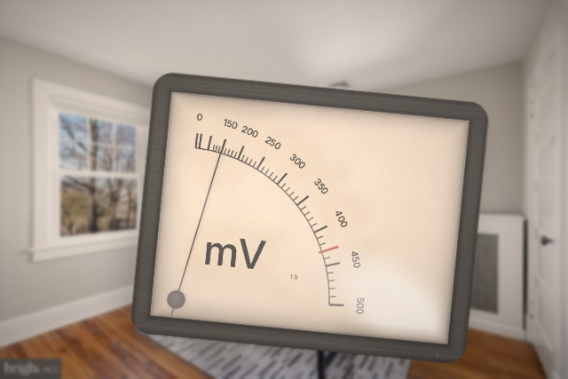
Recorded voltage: **150** mV
